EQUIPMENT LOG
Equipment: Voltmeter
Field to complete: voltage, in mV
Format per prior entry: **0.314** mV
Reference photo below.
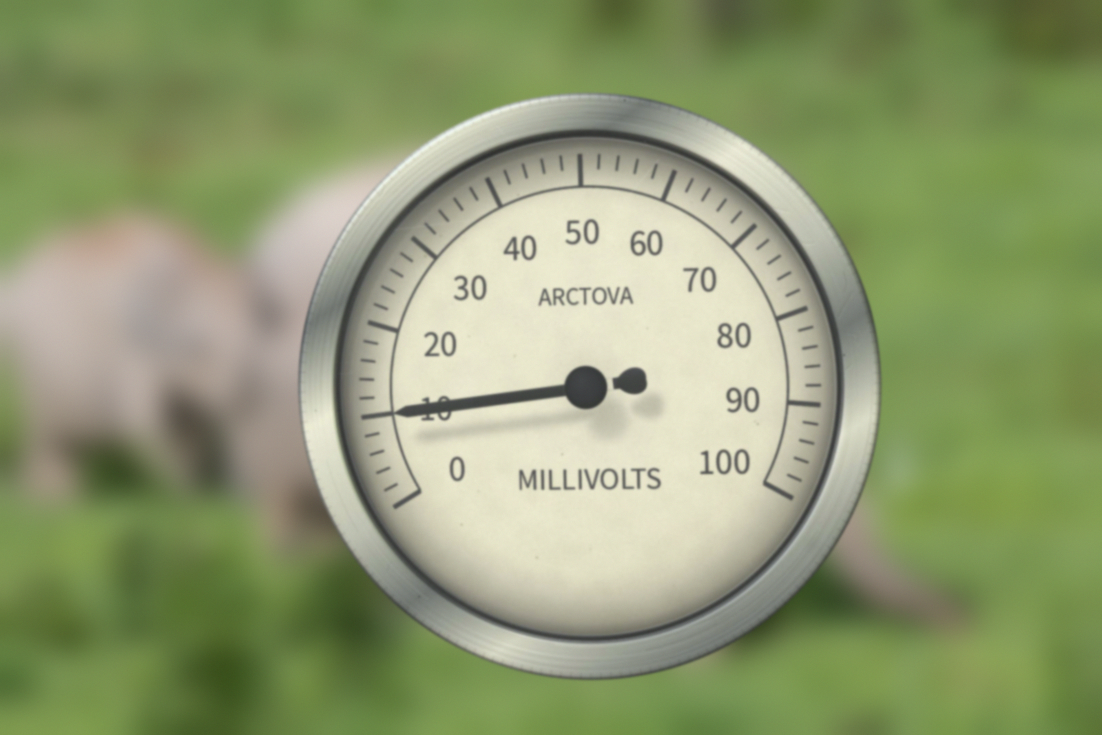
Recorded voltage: **10** mV
